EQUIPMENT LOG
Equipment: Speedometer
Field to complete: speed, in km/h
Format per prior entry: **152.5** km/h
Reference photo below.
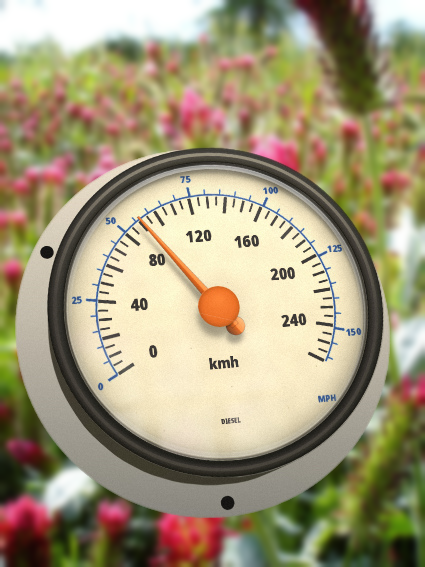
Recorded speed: **90** km/h
